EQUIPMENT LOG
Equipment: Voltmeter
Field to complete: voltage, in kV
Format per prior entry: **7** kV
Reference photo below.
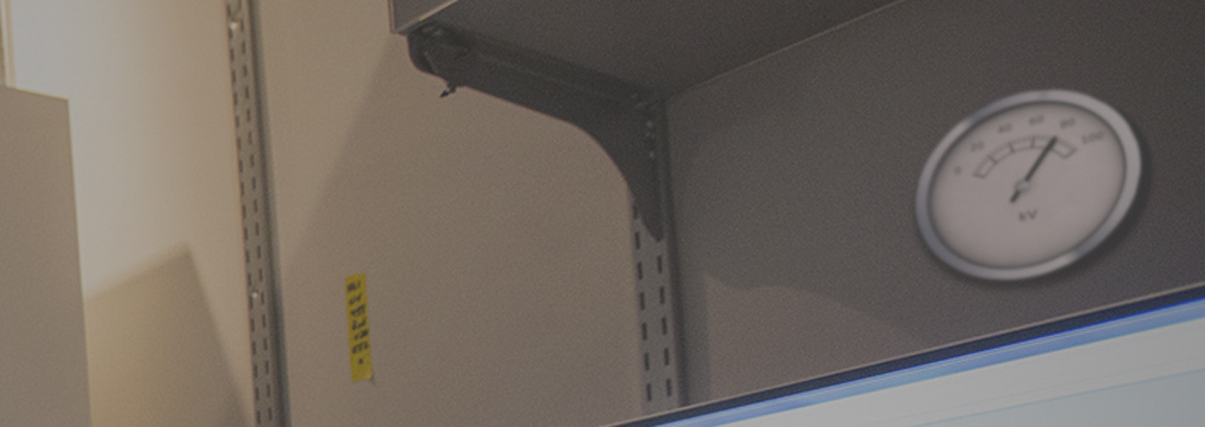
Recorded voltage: **80** kV
